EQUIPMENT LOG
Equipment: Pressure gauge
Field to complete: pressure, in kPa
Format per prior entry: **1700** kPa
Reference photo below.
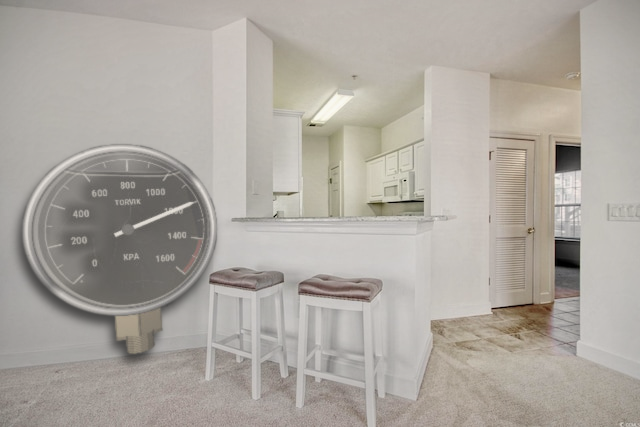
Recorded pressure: **1200** kPa
